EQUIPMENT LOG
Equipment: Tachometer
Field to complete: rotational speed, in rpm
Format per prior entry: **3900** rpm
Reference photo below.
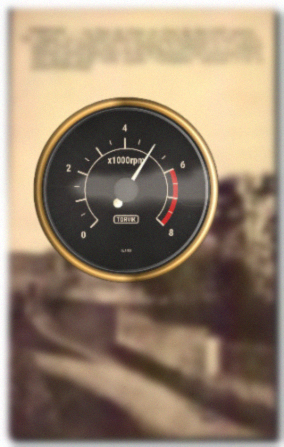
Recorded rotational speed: **5000** rpm
